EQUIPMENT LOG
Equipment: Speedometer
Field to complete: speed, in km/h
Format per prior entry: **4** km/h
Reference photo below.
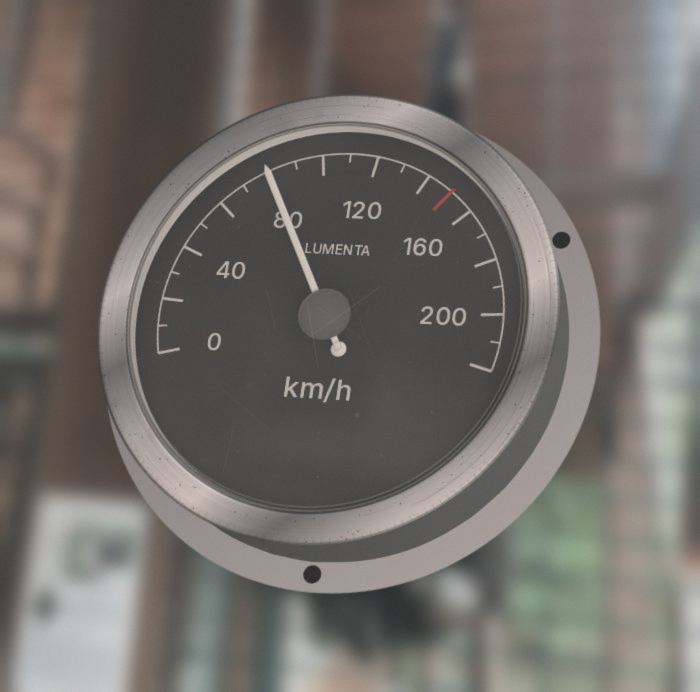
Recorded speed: **80** km/h
